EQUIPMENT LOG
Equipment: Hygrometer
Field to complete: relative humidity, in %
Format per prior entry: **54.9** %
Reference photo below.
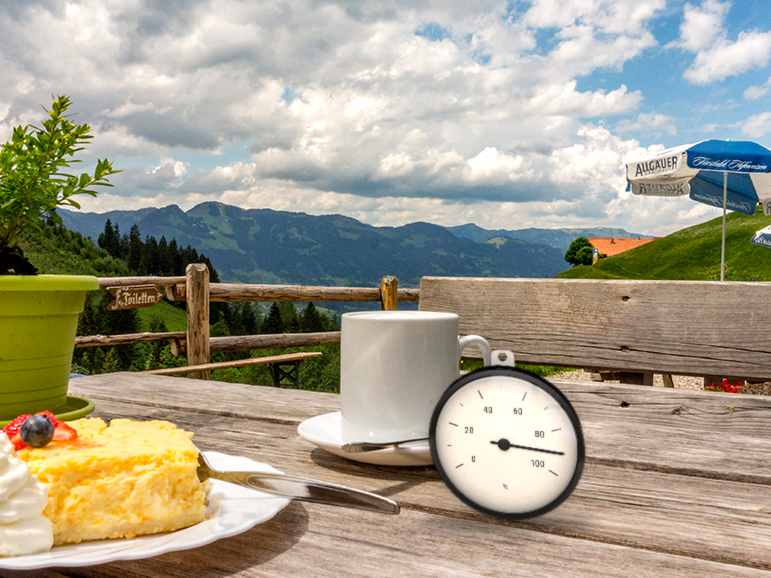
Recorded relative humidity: **90** %
